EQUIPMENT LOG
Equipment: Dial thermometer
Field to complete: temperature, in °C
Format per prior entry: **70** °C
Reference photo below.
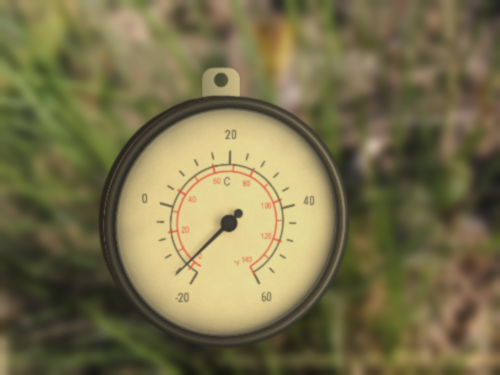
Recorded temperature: **-16** °C
